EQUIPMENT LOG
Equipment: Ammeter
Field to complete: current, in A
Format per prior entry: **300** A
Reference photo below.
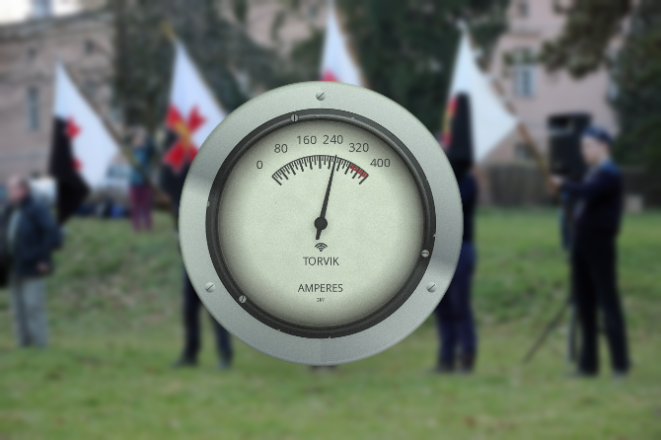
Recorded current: **260** A
